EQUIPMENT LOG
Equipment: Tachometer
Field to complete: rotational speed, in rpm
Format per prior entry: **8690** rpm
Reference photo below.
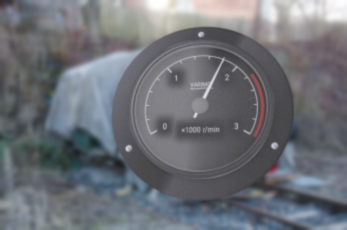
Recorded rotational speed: **1800** rpm
